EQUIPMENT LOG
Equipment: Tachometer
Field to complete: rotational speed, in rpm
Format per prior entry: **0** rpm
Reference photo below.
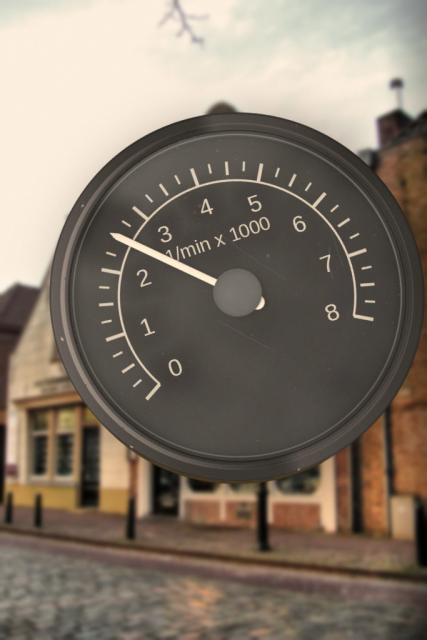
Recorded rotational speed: **2500** rpm
